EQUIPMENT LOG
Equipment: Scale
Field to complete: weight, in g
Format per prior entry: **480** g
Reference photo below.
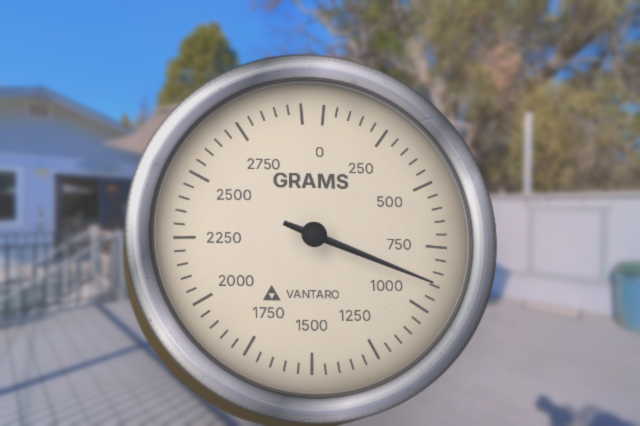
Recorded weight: **900** g
